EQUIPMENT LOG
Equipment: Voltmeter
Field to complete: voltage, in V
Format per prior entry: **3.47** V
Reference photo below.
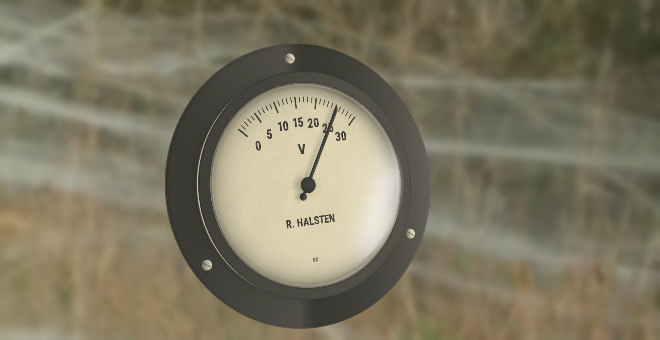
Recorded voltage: **25** V
